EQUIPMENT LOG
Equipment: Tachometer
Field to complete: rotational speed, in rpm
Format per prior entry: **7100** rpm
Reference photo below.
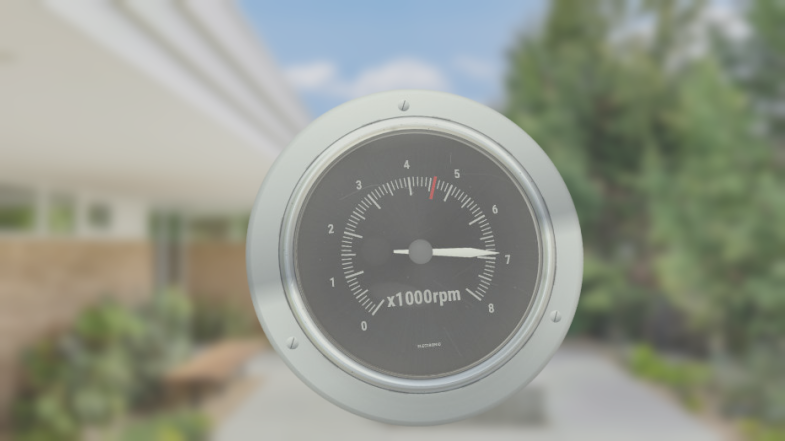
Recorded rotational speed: **6900** rpm
